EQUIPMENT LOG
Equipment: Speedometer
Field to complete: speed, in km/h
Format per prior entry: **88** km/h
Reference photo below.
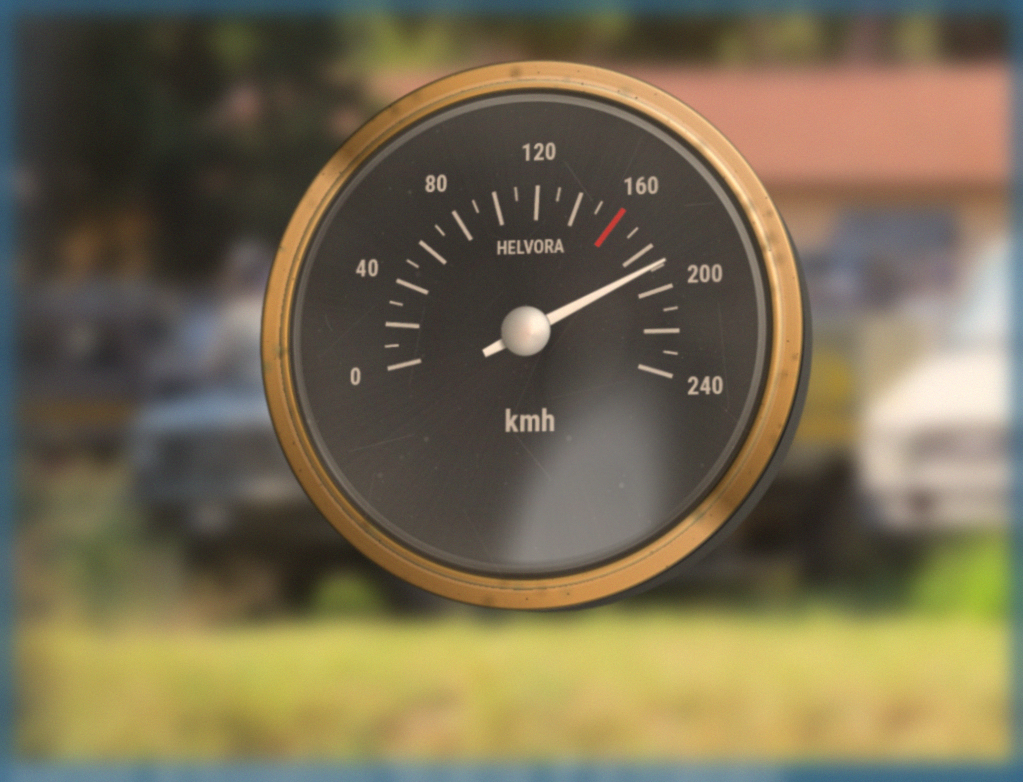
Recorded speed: **190** km/h
